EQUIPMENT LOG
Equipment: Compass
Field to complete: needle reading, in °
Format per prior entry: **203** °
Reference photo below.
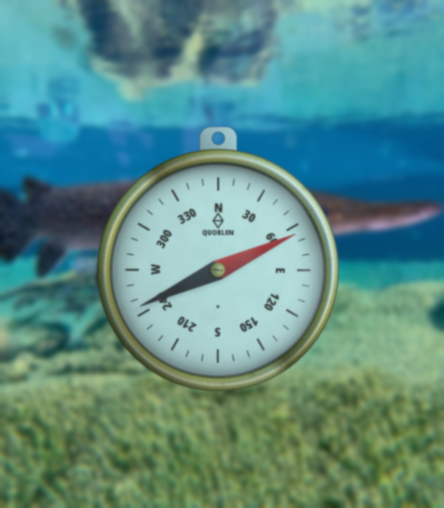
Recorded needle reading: **65** °
